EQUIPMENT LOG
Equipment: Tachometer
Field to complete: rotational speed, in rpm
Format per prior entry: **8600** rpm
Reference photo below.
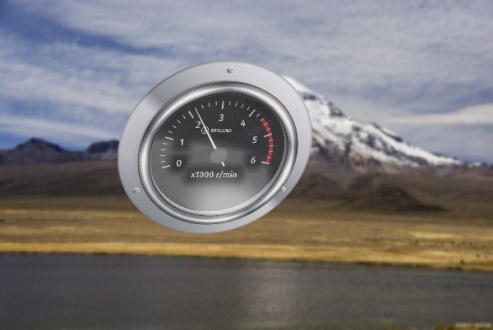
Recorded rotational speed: **2200** rpm
